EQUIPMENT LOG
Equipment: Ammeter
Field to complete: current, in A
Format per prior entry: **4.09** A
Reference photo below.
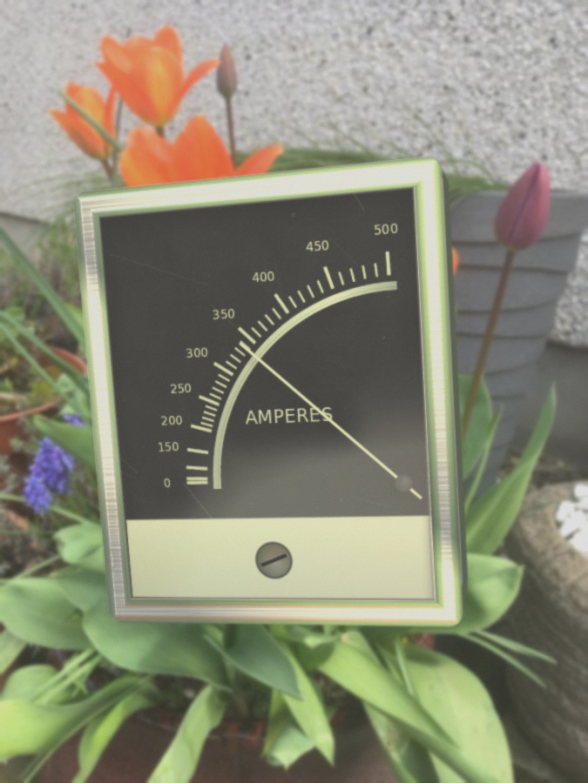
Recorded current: **340** A
